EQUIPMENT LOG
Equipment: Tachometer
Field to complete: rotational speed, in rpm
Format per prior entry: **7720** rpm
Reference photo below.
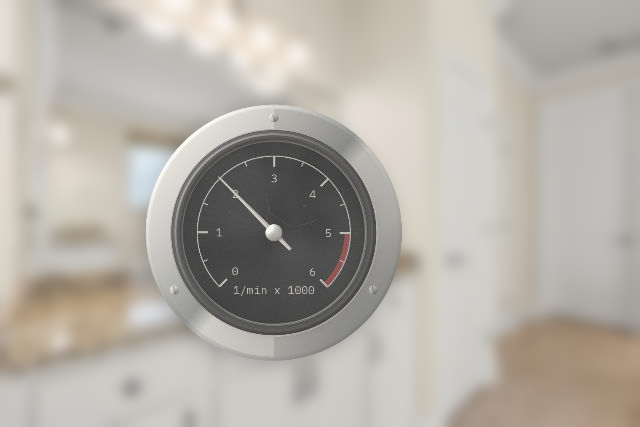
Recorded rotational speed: **2000** rpm
